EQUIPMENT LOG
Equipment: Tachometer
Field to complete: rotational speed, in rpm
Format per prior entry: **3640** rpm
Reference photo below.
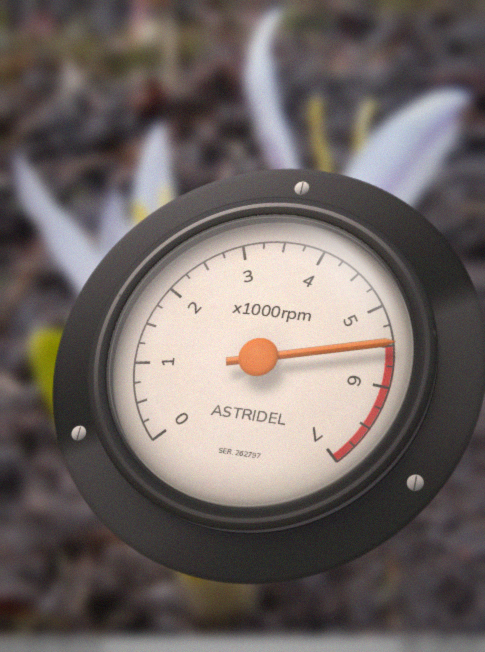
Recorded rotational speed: **5500** rpm
